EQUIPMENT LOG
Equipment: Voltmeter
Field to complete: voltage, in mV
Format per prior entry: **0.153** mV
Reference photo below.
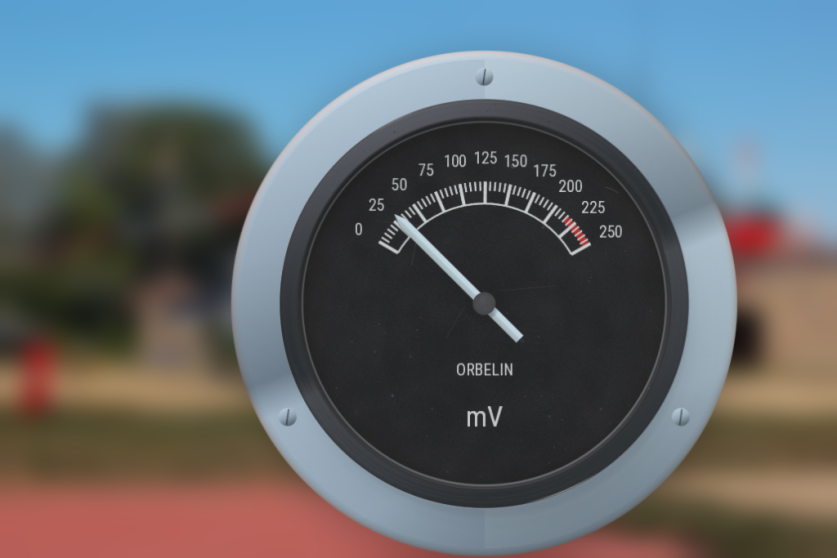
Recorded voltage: **30** mV
